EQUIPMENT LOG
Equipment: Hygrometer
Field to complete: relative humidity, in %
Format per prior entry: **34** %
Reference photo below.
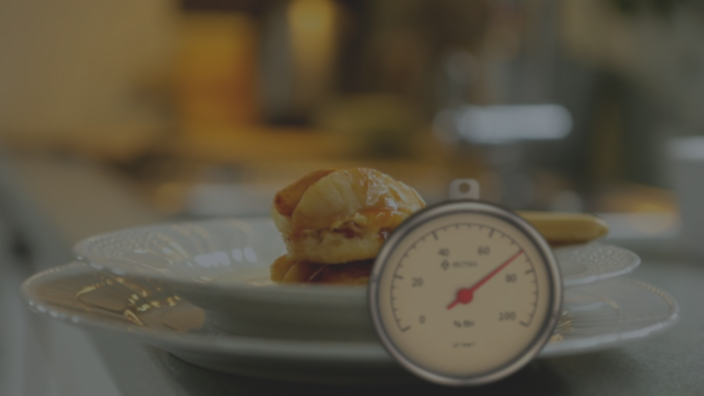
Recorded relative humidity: **72** %
